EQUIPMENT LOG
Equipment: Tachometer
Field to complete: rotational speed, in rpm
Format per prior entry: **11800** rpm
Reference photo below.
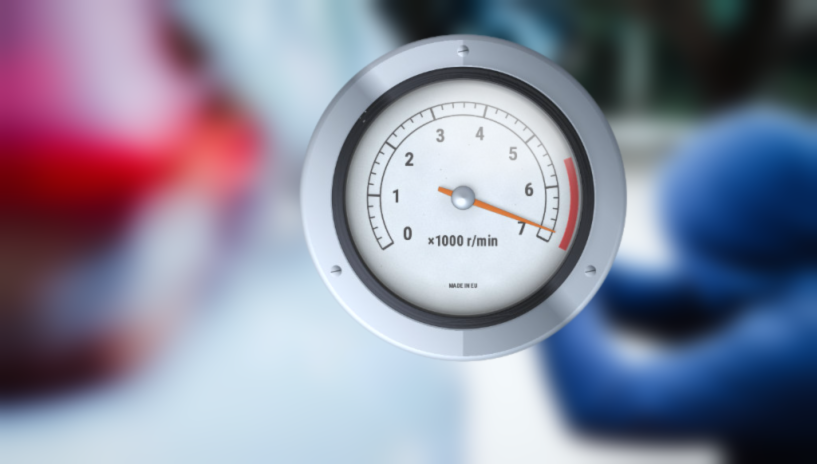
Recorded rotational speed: **6800** rpm
